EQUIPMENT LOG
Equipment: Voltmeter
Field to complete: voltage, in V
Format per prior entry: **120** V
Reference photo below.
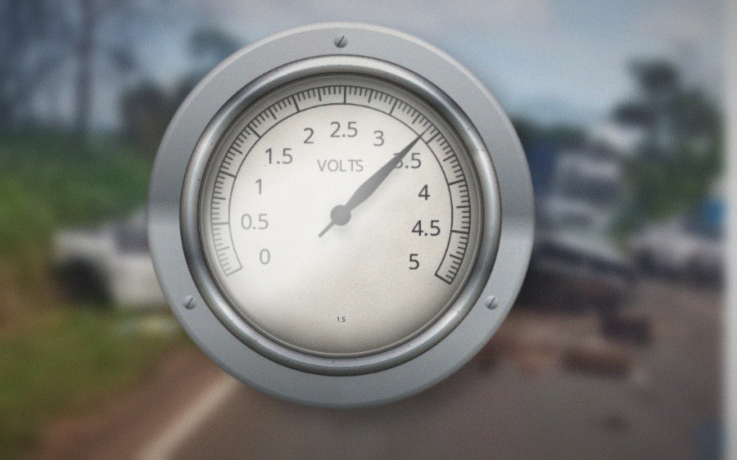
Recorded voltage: **3.4** V
